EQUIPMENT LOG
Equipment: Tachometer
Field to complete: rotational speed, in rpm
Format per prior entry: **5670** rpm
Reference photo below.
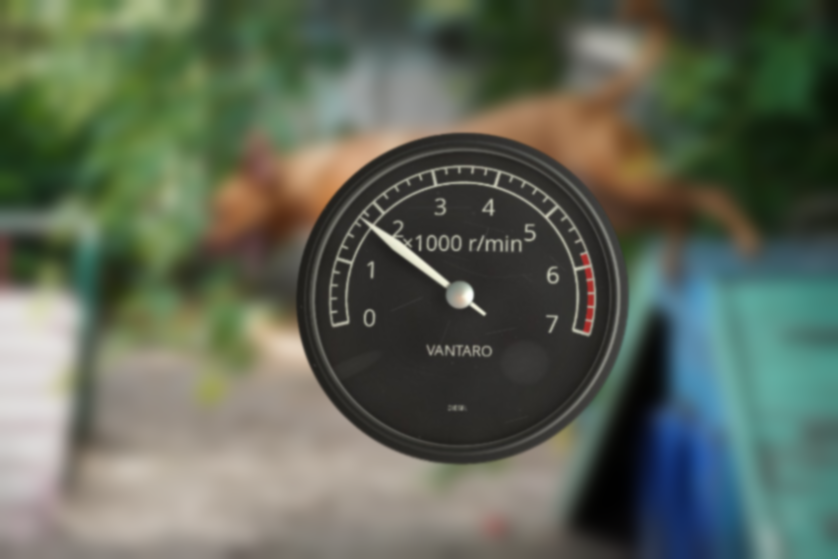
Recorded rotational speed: **1700** rpm
